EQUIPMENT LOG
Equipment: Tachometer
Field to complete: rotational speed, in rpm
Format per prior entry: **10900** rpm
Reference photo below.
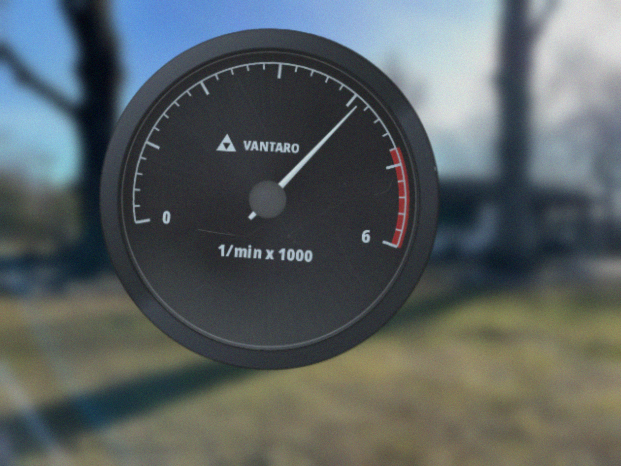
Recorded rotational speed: **4100** rpm
